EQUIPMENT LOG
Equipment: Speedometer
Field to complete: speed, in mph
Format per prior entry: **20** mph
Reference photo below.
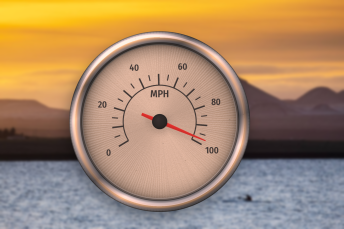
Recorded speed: **97.5** mph
